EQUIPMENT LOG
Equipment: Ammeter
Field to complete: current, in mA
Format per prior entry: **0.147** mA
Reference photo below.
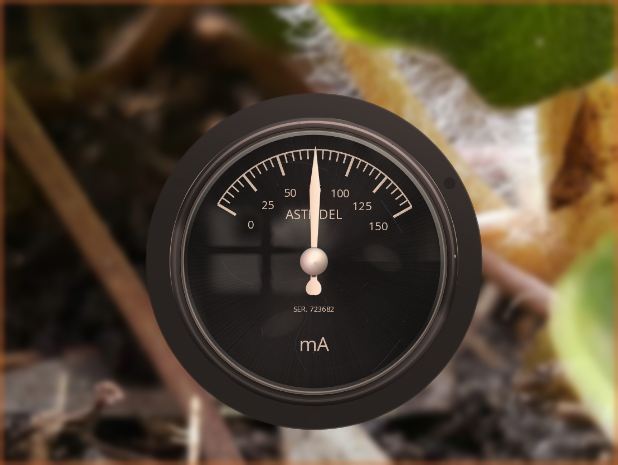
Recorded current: **75** mA
